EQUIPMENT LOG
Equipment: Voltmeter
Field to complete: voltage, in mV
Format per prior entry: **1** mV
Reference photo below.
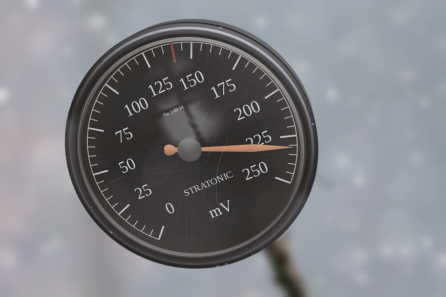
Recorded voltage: **230** mV
